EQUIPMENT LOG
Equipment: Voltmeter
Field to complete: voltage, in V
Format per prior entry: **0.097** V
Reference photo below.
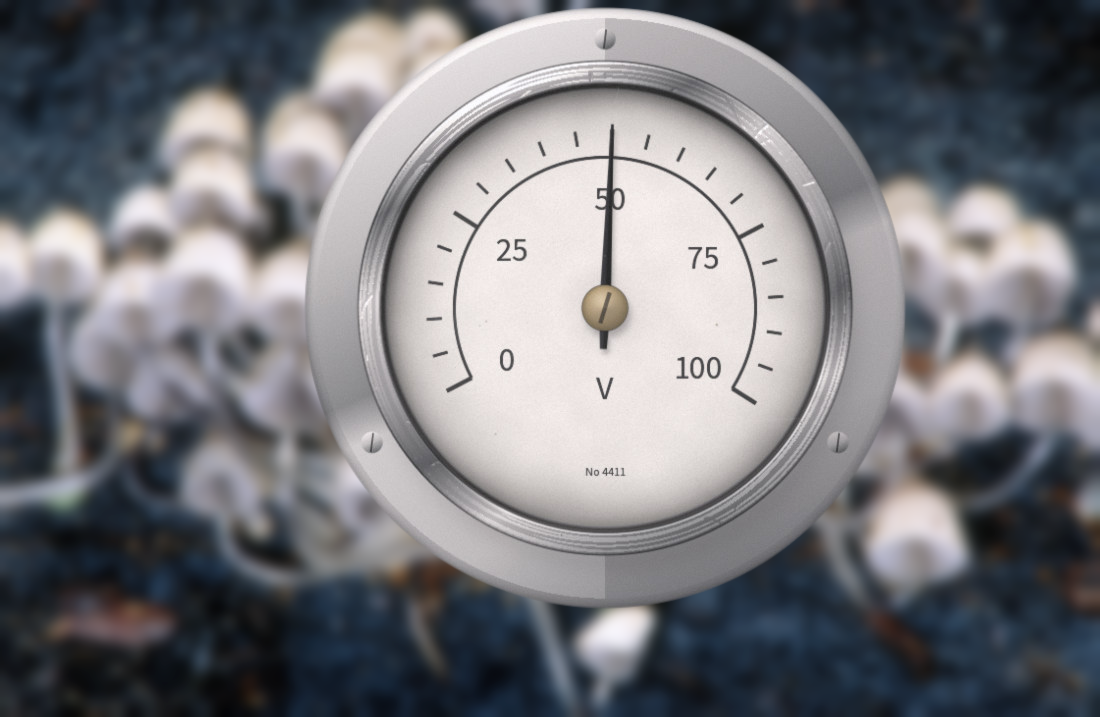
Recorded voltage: **50** V
